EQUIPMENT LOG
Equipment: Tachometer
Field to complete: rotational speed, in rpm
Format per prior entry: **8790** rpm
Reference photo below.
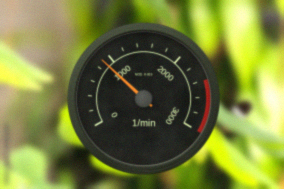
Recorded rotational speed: **900** rpm
